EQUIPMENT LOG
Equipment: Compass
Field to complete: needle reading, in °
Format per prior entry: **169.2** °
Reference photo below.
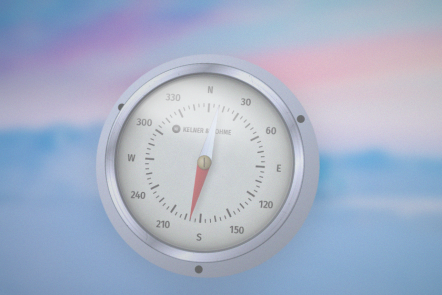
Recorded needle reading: **190** °
